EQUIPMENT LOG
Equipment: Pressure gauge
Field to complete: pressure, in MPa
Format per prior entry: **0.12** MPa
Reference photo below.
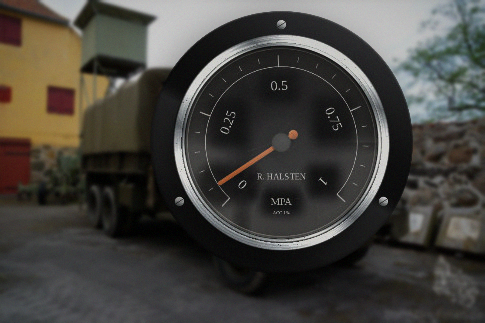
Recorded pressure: **0.05** MPa
